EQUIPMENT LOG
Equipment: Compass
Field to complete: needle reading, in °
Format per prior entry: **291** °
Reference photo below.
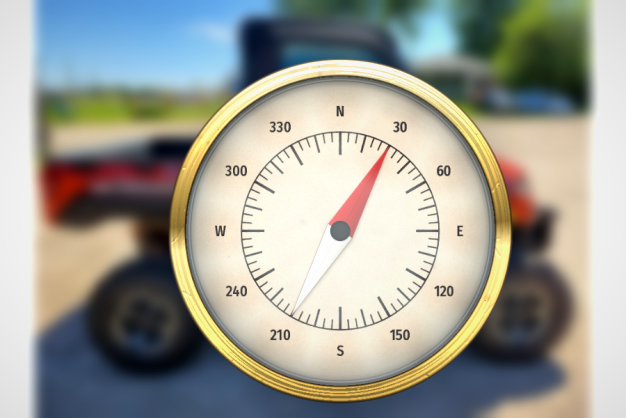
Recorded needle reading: **30** °
